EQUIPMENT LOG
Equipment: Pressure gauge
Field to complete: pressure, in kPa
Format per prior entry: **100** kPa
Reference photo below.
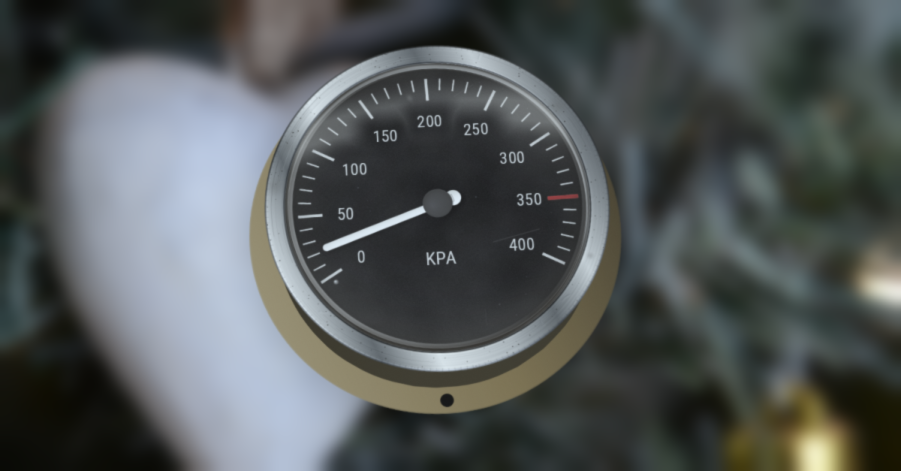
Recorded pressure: **20** kPa
